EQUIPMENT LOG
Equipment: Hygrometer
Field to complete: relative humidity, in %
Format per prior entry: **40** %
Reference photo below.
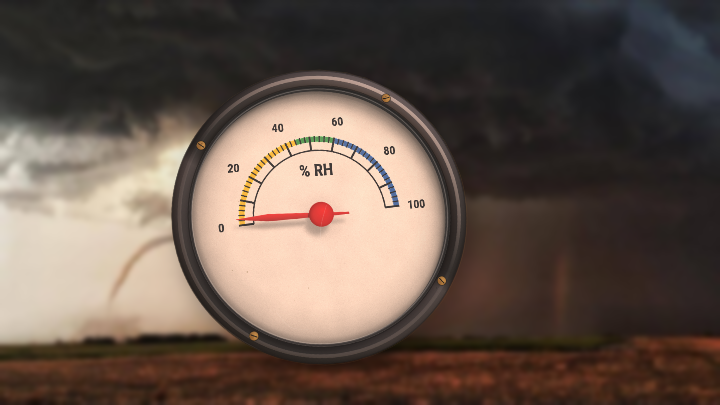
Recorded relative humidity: **2** %
